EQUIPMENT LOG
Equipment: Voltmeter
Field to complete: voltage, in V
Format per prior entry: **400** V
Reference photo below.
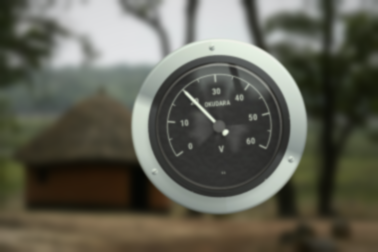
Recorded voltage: **20** V
